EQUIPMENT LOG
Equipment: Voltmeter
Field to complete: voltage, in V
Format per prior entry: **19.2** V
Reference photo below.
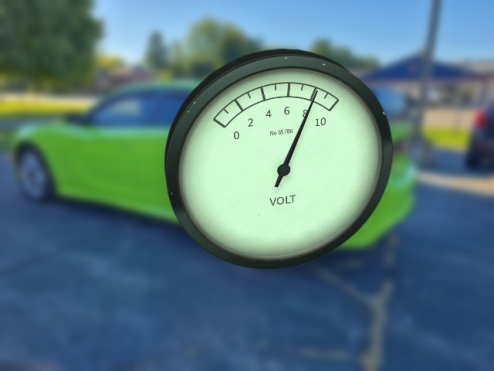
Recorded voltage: **8** V
